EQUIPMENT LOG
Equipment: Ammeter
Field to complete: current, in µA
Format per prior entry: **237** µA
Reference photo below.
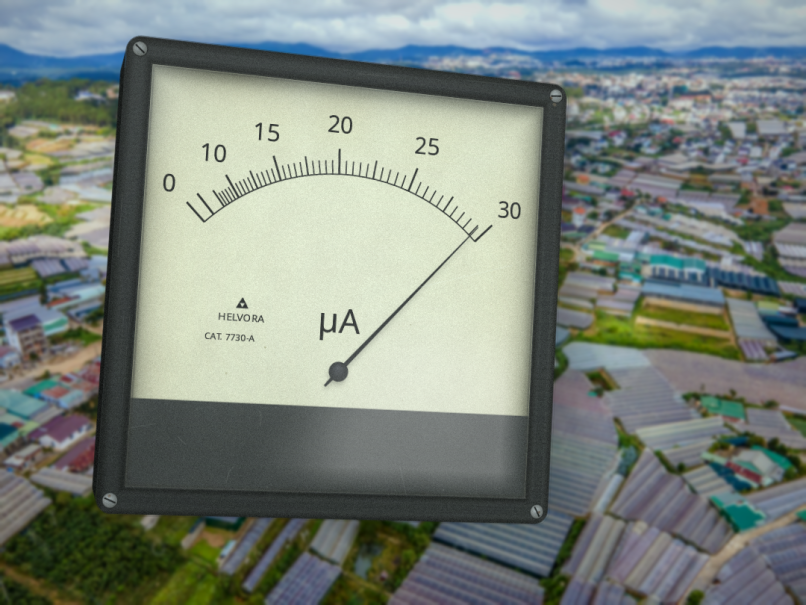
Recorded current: **29.5** µA
